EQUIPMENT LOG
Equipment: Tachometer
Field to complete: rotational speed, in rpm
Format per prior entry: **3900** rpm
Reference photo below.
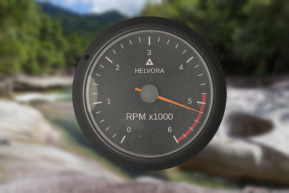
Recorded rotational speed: **5200** rpm
